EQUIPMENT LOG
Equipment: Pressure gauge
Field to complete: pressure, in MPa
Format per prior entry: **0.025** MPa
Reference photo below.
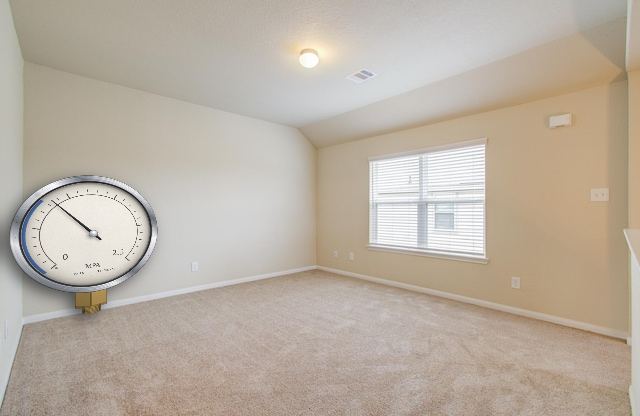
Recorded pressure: **0.85** MPa
